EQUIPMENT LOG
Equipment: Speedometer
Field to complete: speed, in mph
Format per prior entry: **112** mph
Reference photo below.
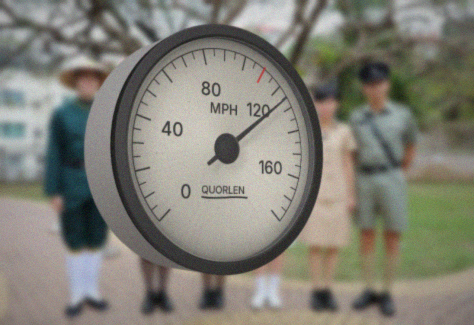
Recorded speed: **125** mph
